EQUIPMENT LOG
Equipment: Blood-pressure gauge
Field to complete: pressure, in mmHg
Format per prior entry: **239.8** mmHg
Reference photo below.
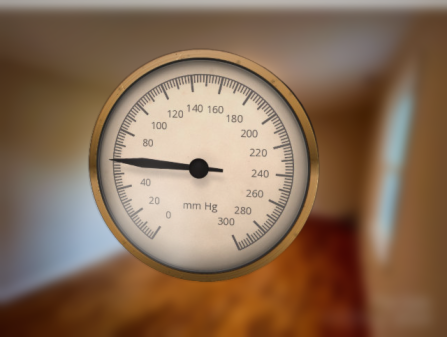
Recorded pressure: **60** mmHg
